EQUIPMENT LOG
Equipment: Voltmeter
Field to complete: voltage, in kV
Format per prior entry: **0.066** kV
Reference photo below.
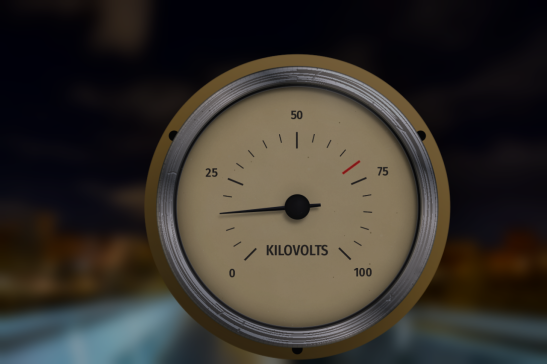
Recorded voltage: **15** kV
